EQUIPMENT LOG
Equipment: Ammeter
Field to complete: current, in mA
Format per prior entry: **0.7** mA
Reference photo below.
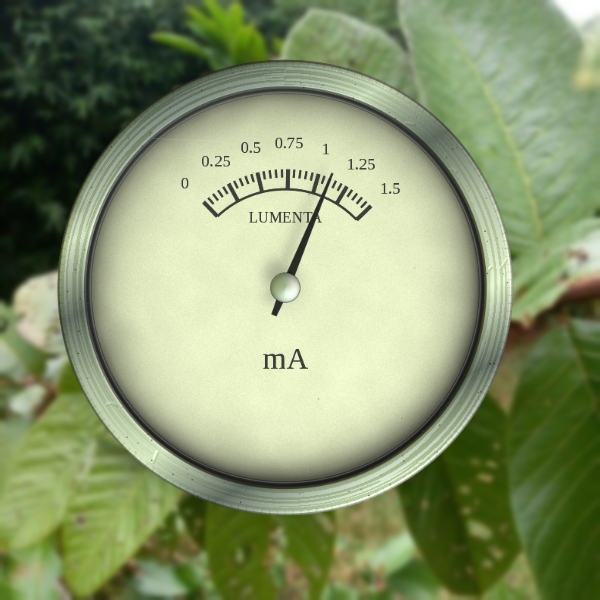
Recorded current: **1.1** mA
